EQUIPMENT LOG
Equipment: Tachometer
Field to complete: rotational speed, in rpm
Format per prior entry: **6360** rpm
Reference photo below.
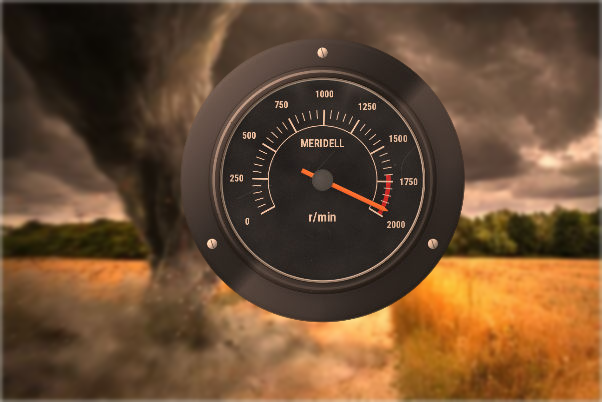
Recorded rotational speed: **1950** rpm
